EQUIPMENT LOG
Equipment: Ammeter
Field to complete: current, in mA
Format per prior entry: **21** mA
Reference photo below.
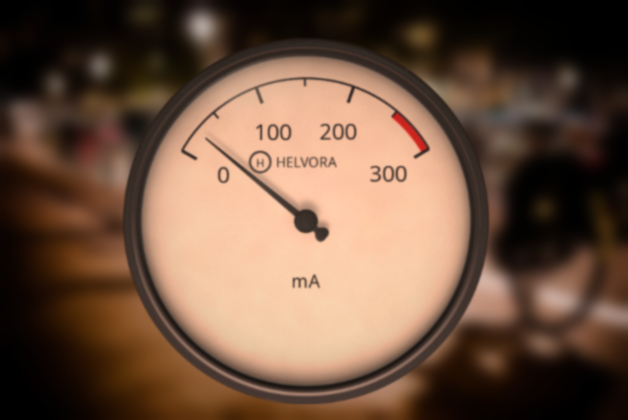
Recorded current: **25** mA
